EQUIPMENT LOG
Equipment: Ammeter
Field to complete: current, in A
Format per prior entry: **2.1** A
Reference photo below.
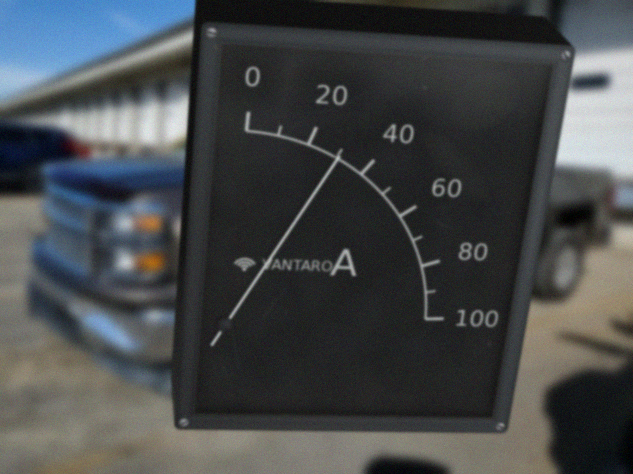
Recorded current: **30** A
